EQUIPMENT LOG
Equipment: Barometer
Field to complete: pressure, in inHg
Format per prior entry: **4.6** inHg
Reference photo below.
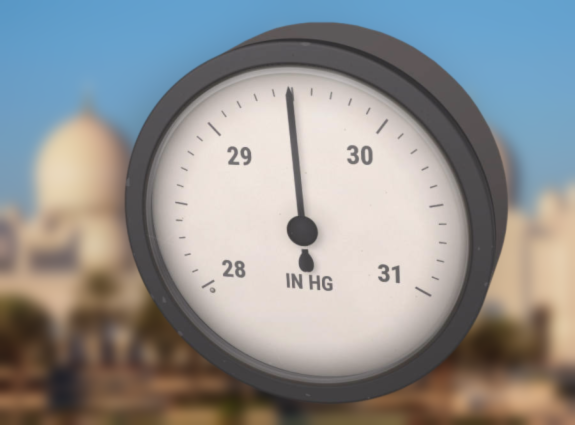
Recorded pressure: **29.5** inHg
